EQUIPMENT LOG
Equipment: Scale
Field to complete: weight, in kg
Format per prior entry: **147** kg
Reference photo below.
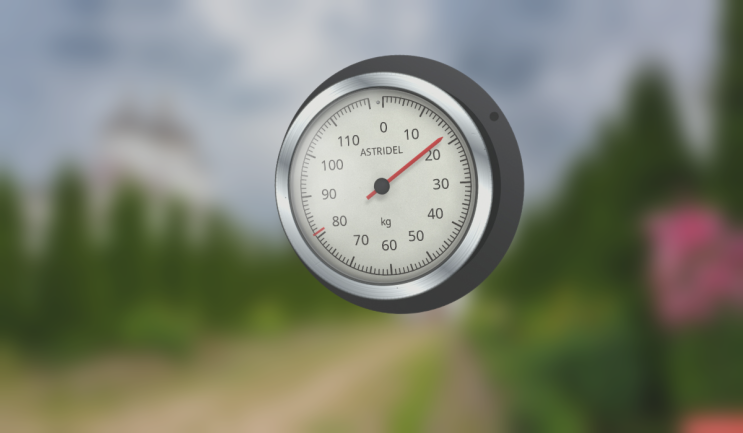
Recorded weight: **18** kg
